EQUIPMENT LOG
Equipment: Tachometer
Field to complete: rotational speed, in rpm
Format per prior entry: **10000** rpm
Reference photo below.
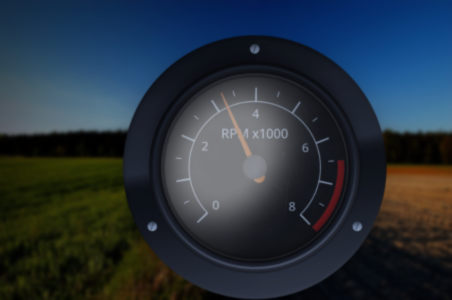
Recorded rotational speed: **3250** rpm
